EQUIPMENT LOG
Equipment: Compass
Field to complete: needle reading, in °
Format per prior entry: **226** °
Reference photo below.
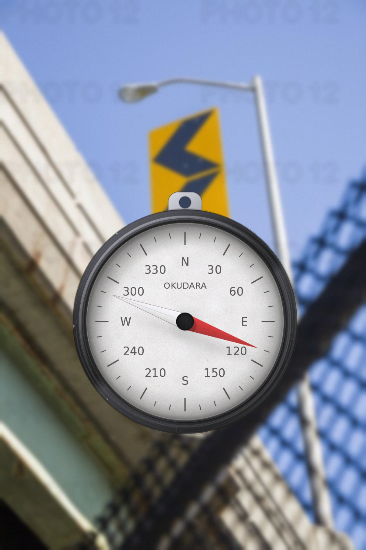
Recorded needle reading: **110** °
